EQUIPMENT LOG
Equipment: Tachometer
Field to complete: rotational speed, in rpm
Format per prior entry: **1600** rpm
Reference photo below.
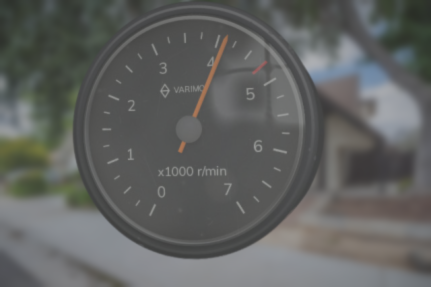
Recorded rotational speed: **4125** rpm
